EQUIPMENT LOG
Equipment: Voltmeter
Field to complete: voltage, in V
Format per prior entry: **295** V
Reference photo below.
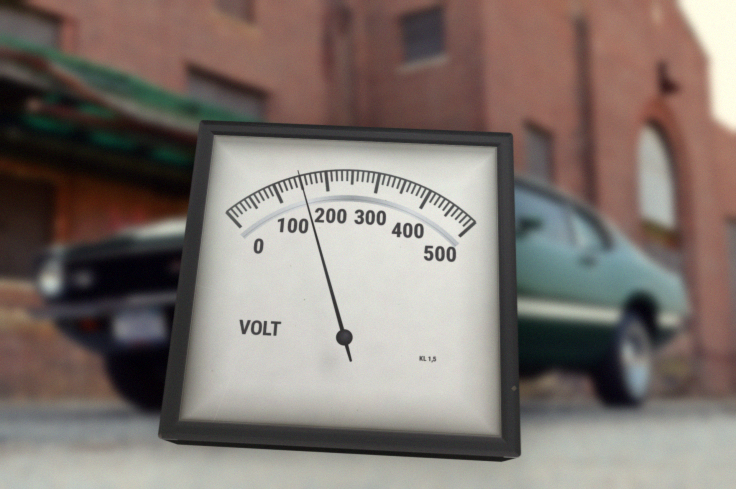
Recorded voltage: **150** V
